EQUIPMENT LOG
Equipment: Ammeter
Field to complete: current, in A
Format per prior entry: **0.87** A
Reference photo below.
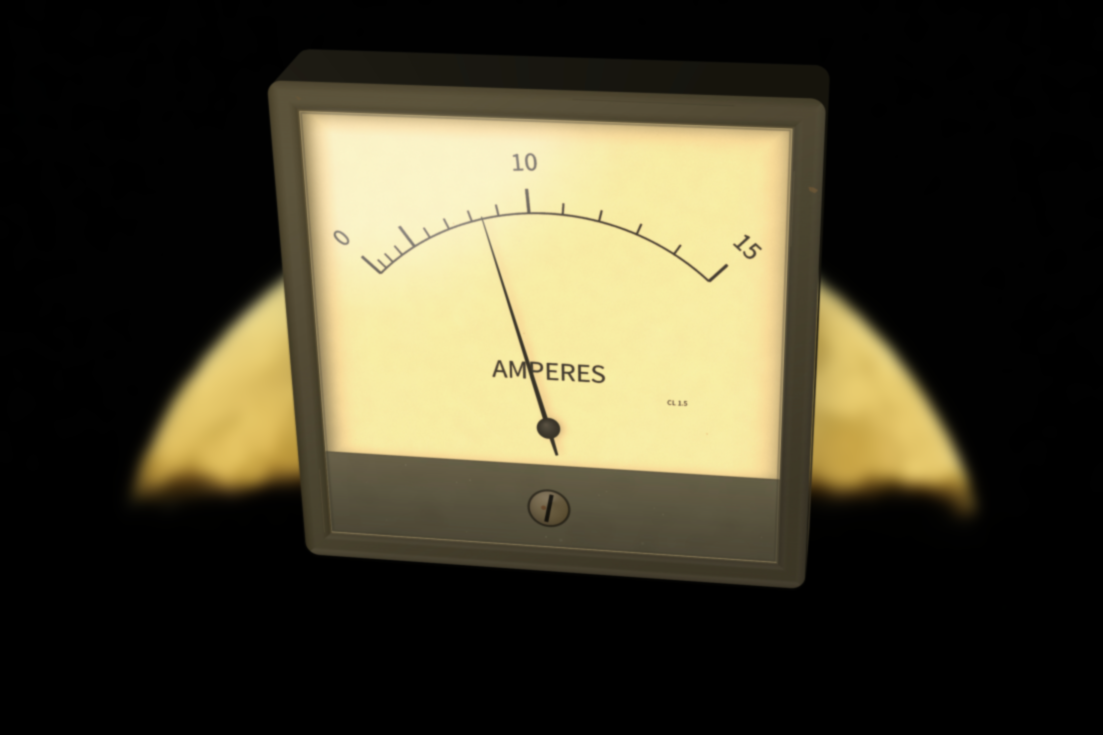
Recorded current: **8.5** A
